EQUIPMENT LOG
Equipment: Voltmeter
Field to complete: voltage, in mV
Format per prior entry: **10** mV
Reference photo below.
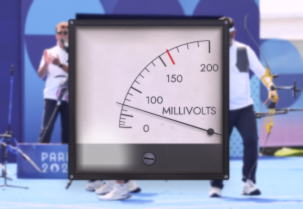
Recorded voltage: **70** mV
